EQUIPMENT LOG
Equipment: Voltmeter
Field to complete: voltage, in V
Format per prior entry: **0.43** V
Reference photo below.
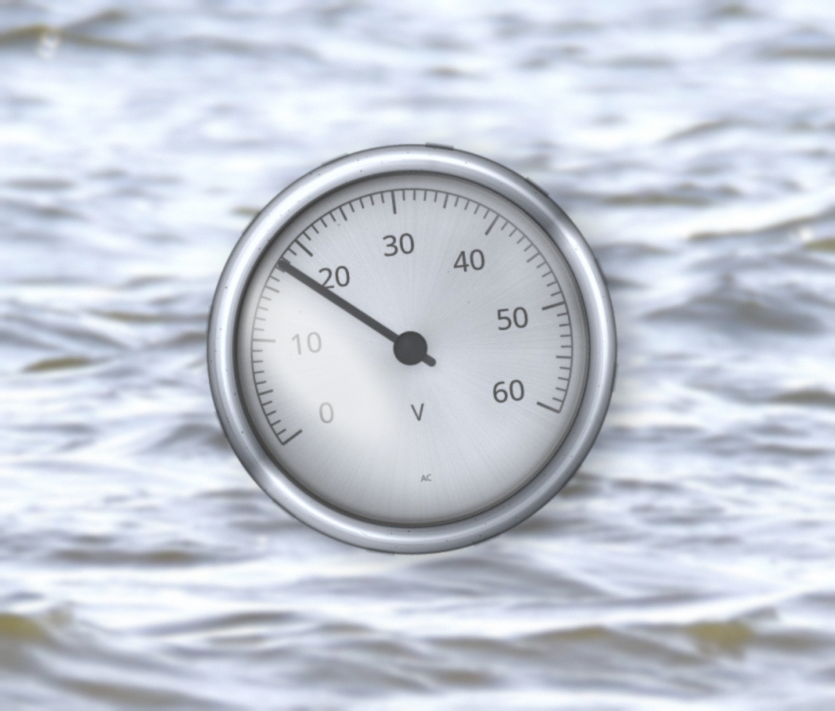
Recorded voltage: **17.5** V
